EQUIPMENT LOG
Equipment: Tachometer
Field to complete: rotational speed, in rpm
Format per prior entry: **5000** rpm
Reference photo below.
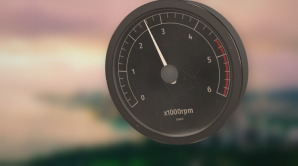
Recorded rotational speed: **2600** rpm
